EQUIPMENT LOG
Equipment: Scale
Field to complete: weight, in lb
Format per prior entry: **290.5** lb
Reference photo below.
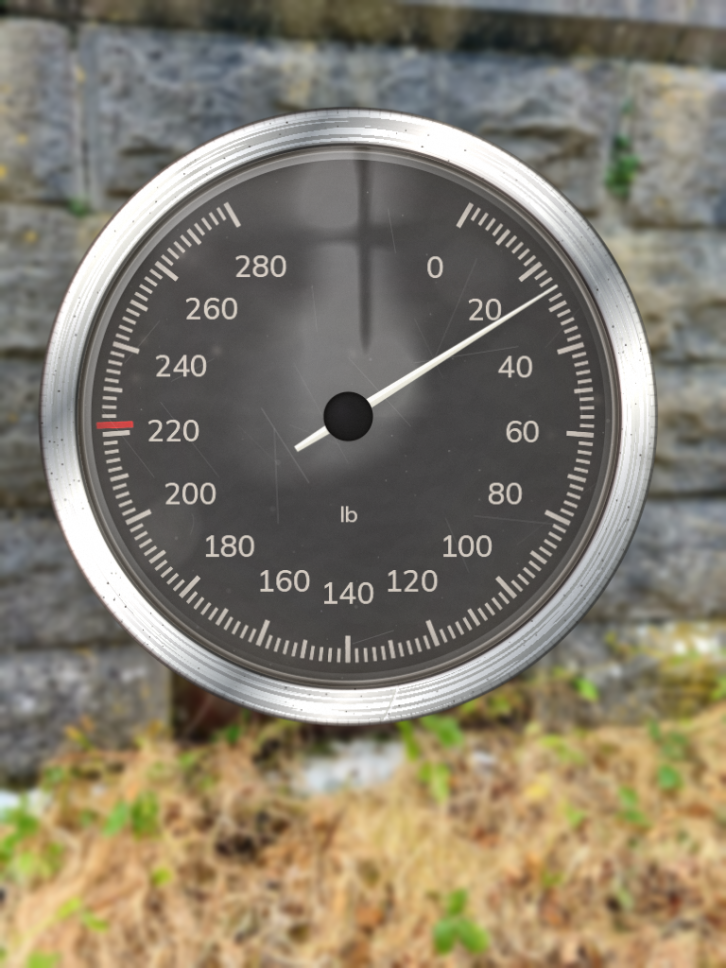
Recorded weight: **26** lb
